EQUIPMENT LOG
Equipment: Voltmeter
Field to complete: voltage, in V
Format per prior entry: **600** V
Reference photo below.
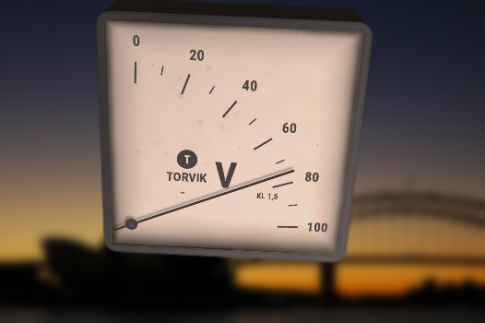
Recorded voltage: **75** V
